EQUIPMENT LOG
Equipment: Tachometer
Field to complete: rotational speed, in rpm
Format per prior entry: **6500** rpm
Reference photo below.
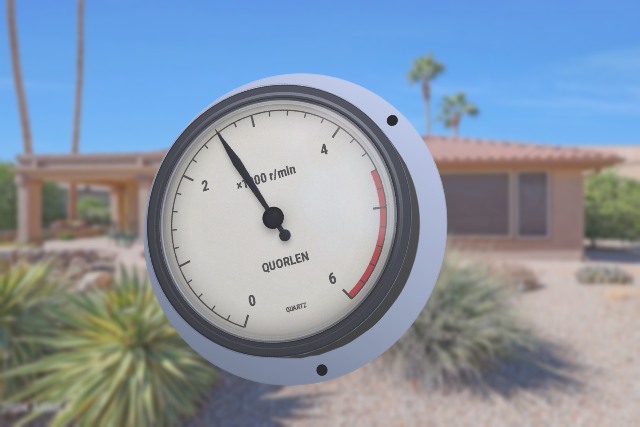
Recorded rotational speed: **2600** rpm
